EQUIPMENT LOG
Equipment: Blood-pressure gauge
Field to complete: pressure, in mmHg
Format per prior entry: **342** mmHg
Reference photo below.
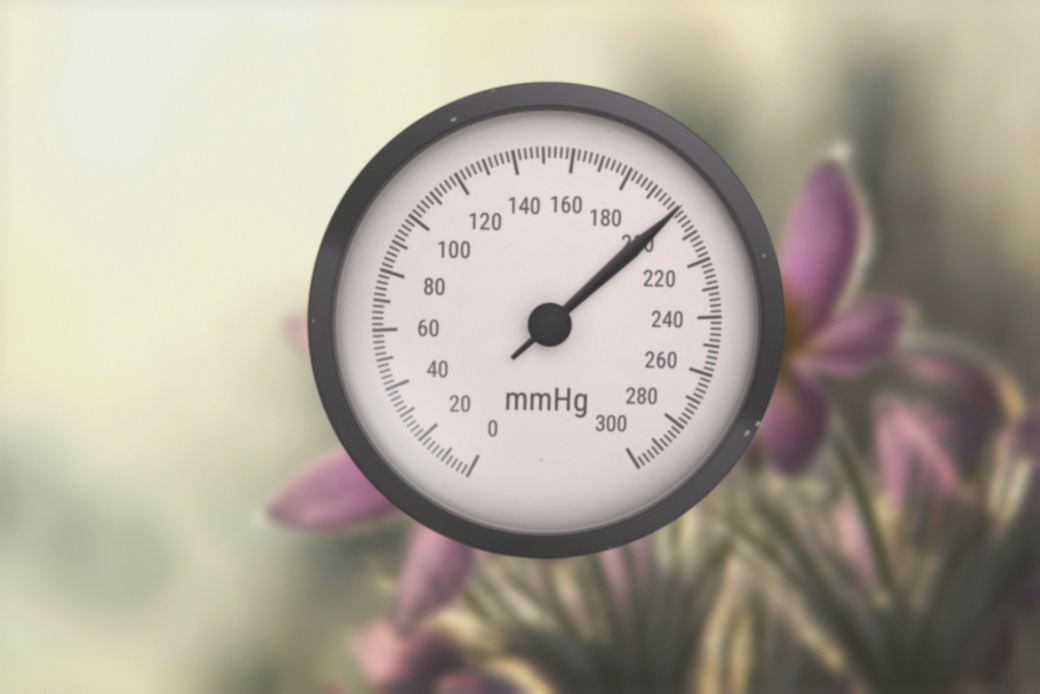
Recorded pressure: **200** mmHg
